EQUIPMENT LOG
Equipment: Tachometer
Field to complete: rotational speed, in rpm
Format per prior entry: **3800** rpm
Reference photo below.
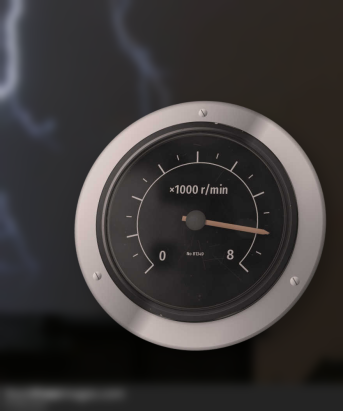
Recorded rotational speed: **7000** rpm
